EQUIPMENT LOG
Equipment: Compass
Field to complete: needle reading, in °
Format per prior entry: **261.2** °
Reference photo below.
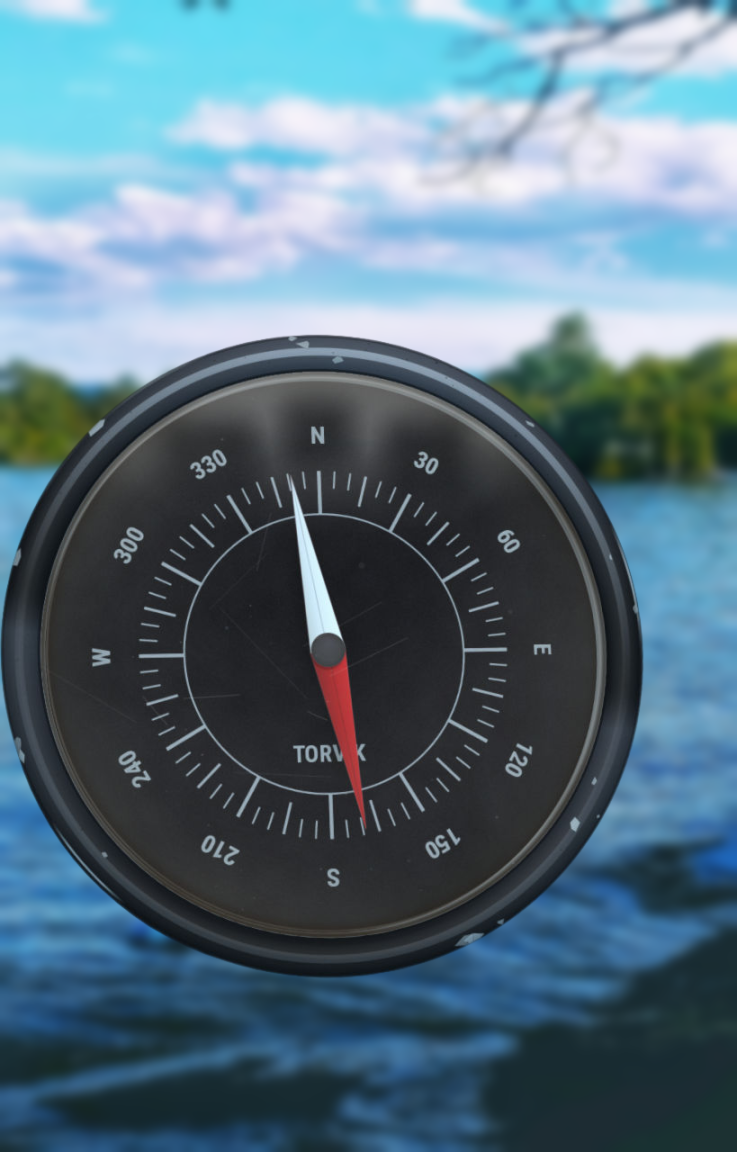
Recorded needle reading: **170** °
